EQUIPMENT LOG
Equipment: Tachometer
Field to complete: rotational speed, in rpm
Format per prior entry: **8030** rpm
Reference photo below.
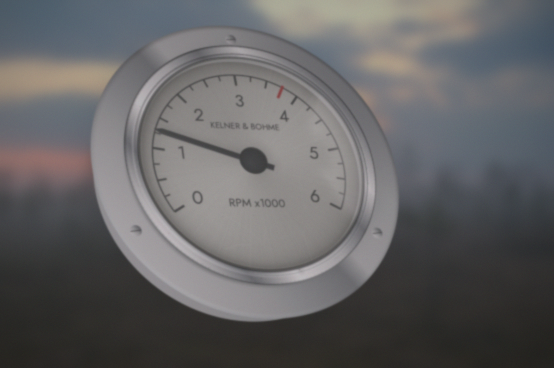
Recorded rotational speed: **1250** rpm
